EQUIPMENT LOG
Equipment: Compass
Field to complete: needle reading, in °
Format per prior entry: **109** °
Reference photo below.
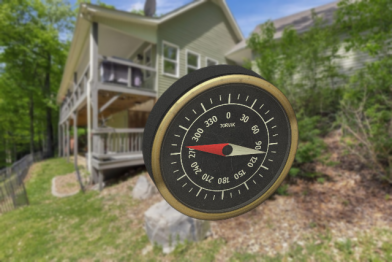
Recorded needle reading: **280** °
